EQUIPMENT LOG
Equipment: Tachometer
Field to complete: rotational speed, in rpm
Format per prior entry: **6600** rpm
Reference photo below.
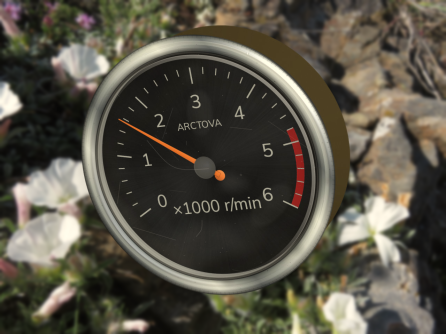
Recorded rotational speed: **1600** rpm
